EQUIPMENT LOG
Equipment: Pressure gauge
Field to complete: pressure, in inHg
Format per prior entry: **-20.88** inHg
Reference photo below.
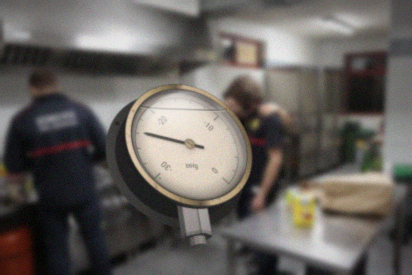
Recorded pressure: **-24** inHg
